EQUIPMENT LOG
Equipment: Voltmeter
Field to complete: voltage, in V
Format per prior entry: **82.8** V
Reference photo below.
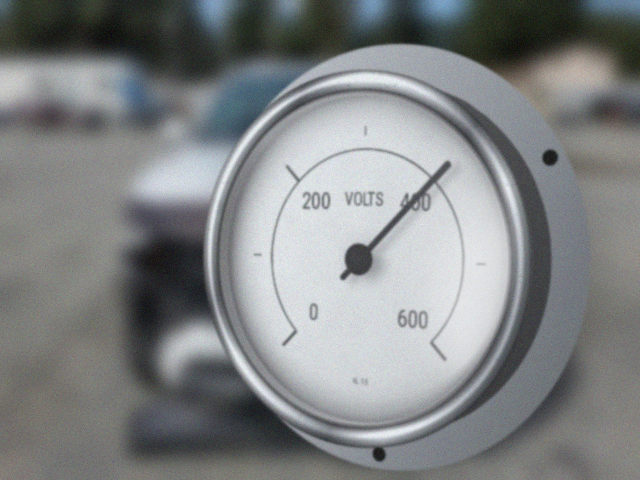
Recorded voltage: **400** V
